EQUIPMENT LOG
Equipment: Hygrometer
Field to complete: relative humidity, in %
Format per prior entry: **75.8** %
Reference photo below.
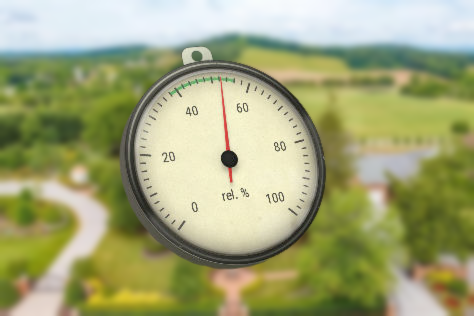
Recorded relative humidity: **52** %
